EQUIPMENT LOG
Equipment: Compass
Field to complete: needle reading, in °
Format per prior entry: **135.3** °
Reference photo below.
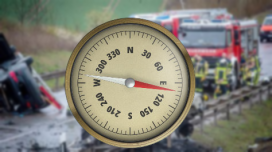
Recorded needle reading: **100** °
